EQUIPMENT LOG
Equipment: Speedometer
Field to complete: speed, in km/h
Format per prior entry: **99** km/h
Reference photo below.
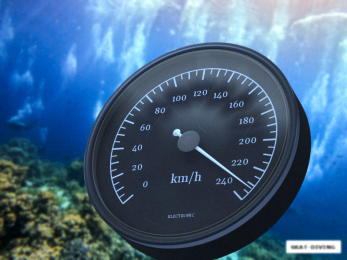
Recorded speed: **232.5** km/h
